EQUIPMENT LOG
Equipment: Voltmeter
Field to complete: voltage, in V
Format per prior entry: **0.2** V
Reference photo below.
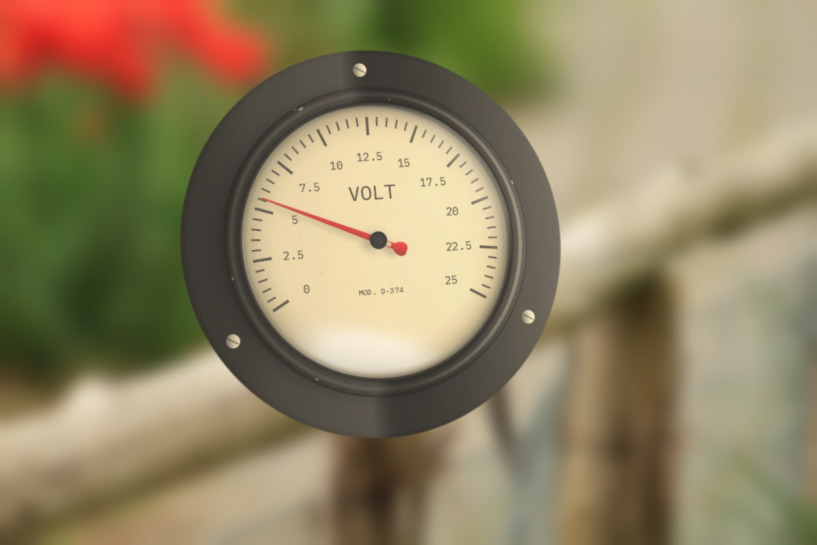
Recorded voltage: **5.5** V
